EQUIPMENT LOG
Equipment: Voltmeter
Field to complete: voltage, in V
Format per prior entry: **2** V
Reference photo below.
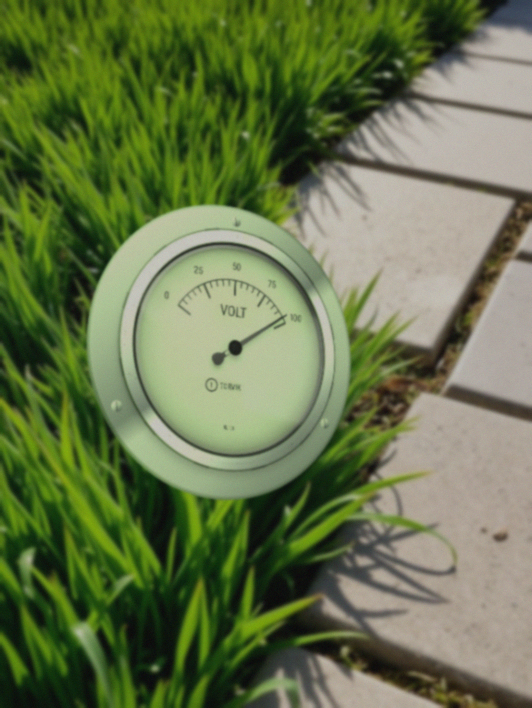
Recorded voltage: **95** V
